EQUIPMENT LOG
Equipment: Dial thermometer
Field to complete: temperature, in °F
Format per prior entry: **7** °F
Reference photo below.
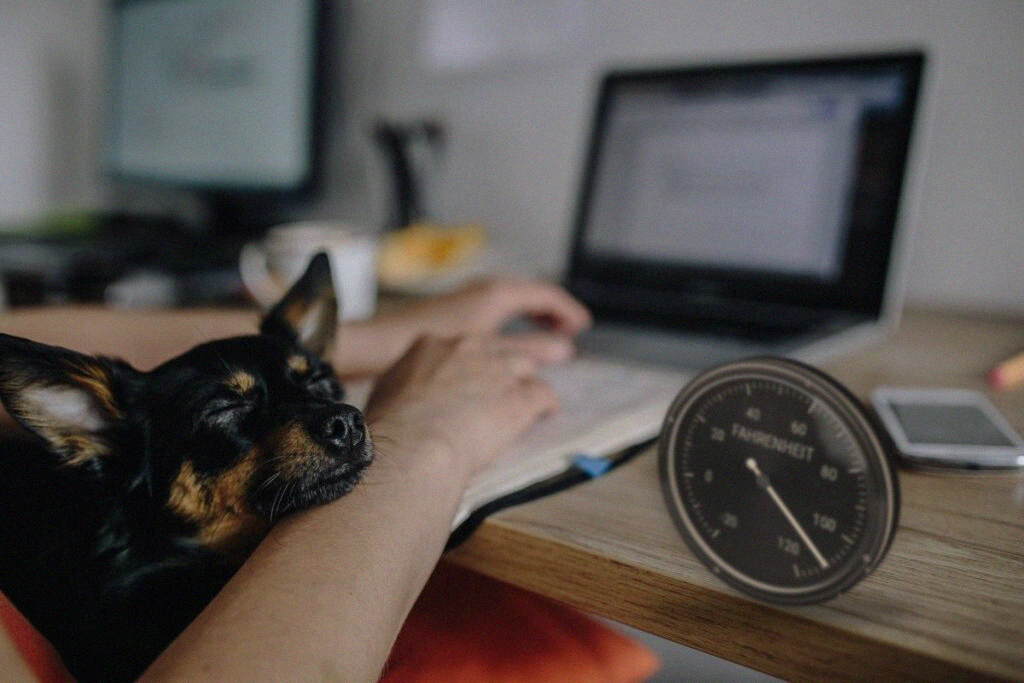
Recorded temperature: **110** °F
